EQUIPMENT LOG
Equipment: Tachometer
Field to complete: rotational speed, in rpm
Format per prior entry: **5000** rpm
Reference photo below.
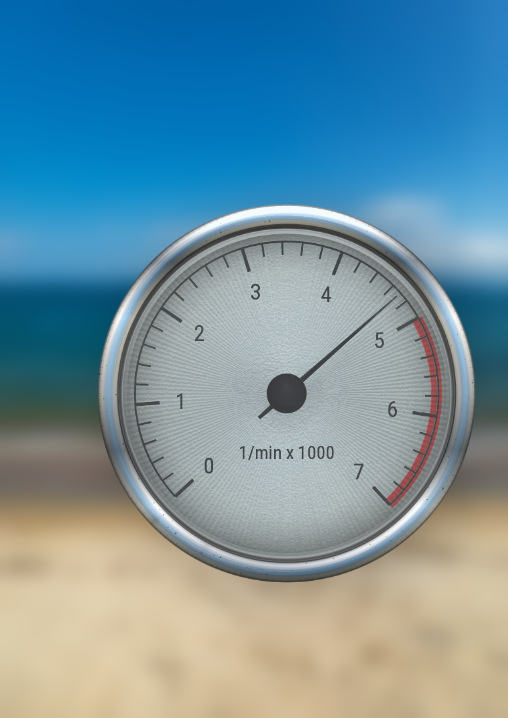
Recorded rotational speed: **4700** rpm
